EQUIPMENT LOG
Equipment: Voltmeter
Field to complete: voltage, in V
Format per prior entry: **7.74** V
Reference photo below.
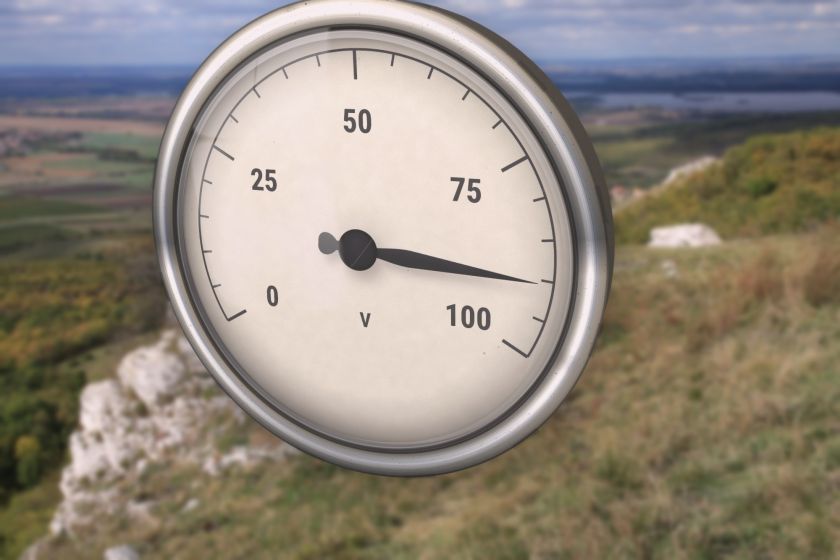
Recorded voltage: **90** V
